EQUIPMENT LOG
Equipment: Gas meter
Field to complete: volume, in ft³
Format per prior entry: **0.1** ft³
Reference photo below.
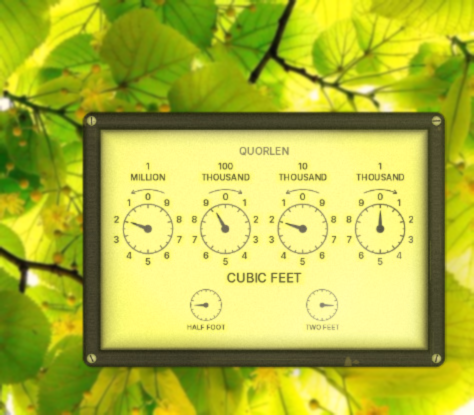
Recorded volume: **192000** ft³
